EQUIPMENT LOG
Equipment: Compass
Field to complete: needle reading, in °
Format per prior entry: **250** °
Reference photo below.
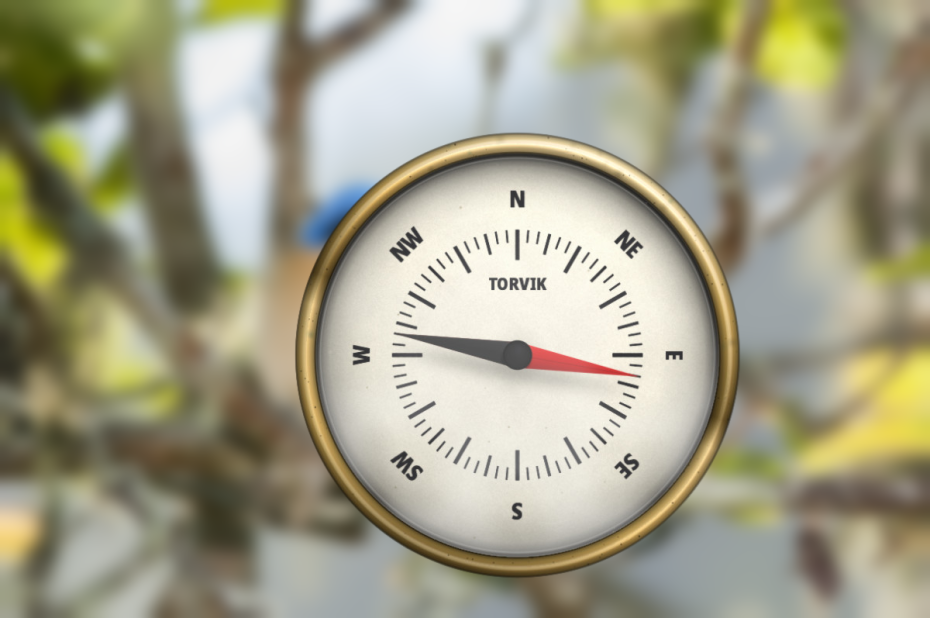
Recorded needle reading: **100** °
